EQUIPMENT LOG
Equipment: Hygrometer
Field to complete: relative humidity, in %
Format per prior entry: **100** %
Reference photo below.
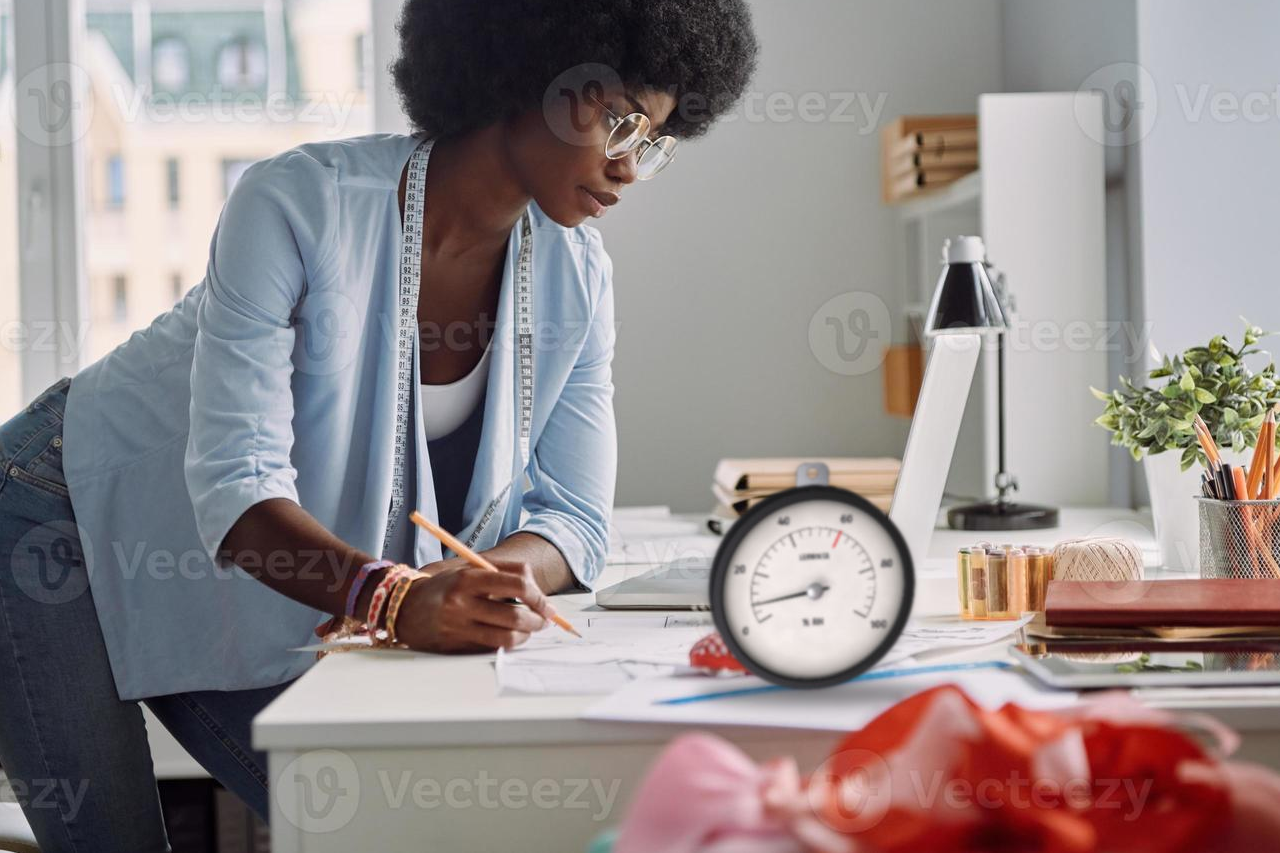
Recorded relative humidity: **8** %
